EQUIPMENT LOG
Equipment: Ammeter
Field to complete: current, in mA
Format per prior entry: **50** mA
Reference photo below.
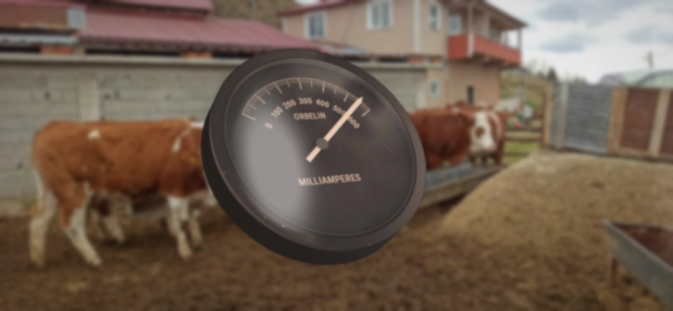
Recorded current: **550** mA
